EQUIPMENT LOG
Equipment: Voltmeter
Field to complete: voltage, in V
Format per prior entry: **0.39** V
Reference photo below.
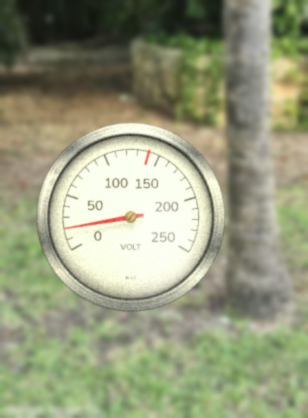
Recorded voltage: **20** V
